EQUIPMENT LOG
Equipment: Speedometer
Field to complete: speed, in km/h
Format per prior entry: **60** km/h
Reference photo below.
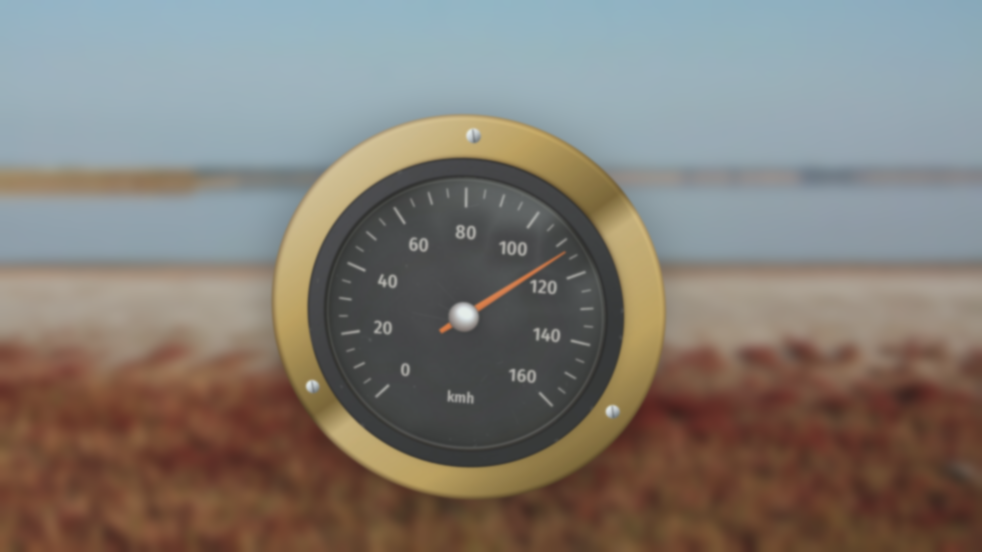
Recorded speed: **112.5** km/h
